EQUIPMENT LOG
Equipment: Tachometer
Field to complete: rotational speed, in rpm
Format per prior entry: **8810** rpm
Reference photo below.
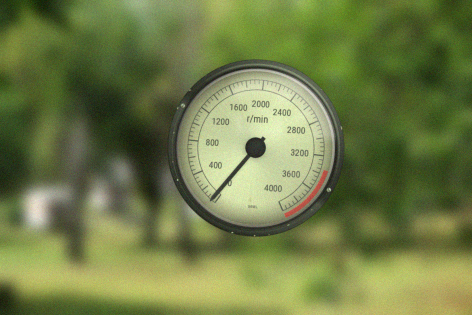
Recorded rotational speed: **50** rpm
